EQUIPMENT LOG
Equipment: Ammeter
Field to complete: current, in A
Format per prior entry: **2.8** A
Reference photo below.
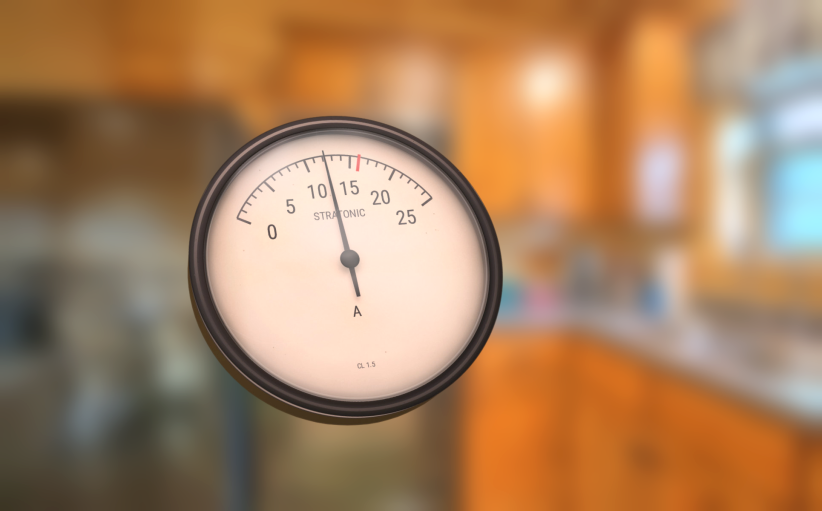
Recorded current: **12** A
